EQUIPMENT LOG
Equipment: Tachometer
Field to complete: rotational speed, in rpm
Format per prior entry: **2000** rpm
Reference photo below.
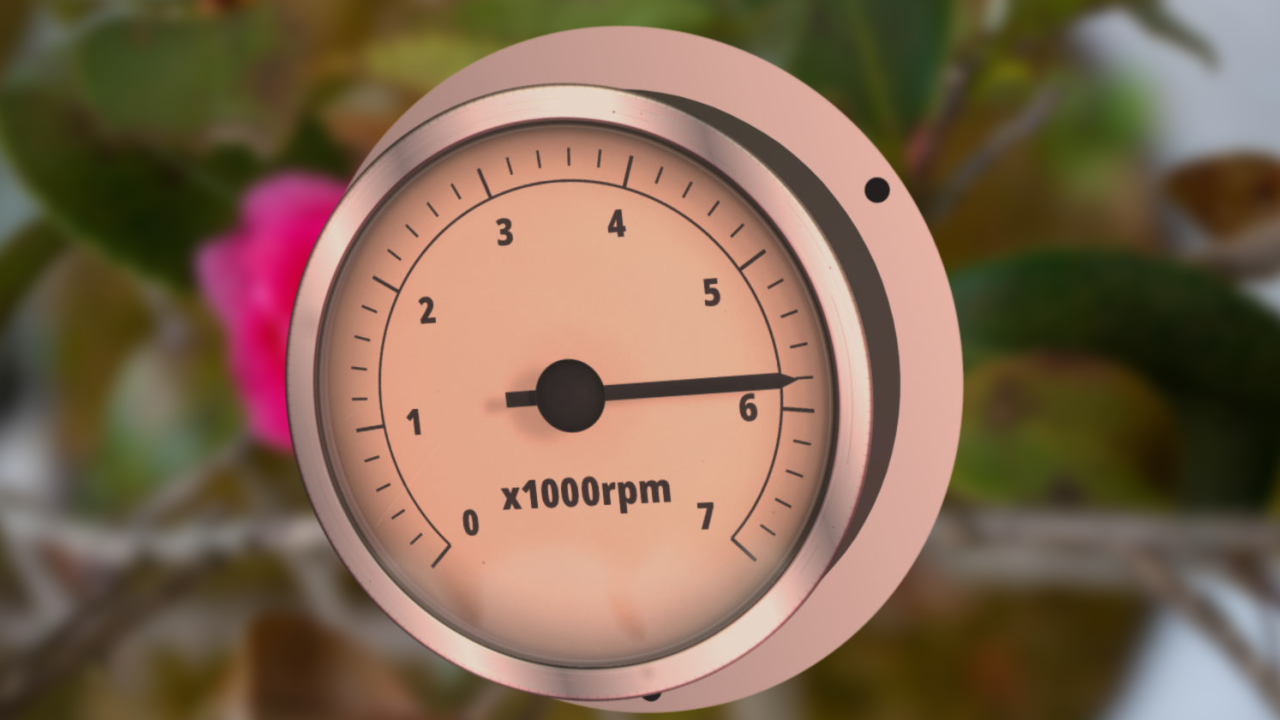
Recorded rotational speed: **5800** rpm
